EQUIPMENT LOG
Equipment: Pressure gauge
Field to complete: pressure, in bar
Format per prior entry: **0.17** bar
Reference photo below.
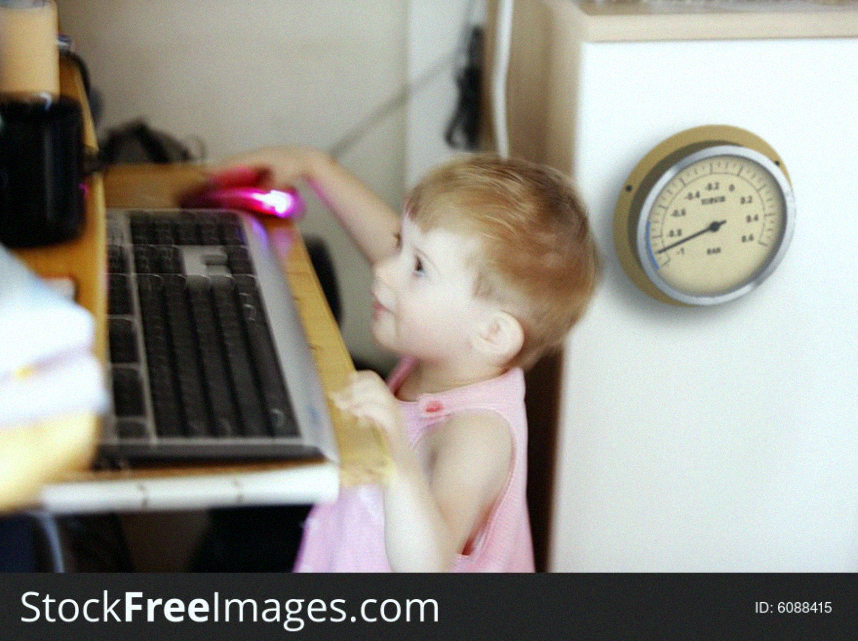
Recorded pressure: **-0.9** bar
